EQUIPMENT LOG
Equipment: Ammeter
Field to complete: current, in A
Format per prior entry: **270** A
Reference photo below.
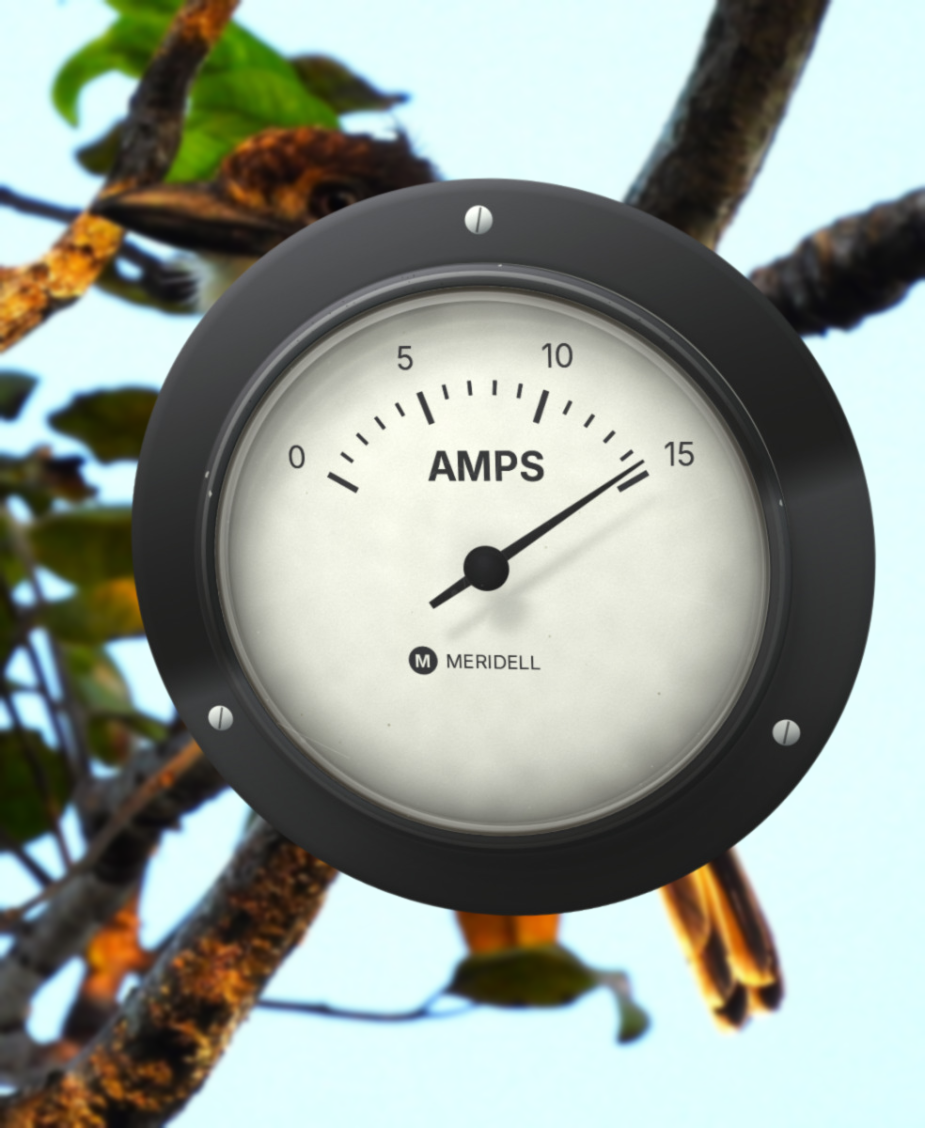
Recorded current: **14.5** A
